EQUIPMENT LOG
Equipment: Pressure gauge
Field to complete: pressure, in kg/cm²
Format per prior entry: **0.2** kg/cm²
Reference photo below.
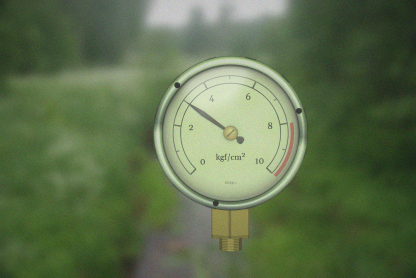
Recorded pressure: **3** kg/cm²
